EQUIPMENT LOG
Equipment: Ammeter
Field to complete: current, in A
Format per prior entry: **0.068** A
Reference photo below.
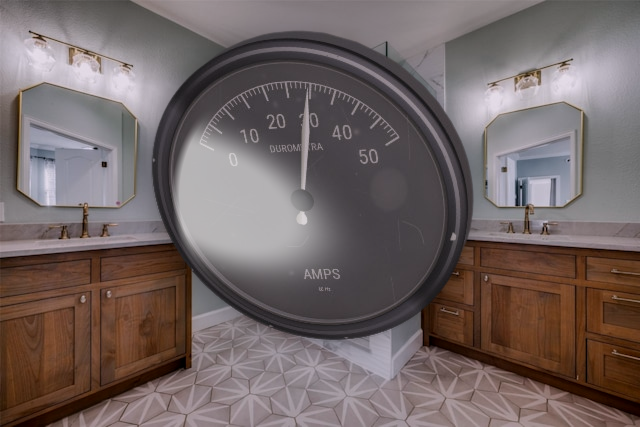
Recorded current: **30** A
